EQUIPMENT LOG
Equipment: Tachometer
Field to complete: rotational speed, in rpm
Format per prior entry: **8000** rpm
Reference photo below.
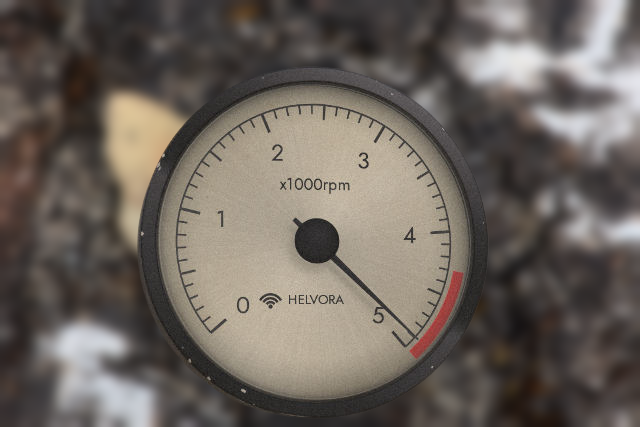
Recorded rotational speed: **4900** rpm
